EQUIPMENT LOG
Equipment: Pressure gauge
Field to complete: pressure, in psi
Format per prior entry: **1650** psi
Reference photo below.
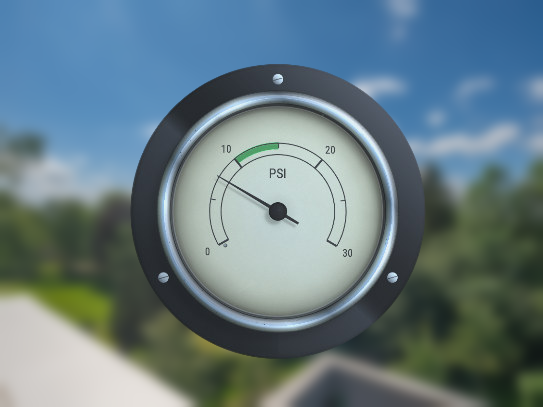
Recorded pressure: **7.5** psi
